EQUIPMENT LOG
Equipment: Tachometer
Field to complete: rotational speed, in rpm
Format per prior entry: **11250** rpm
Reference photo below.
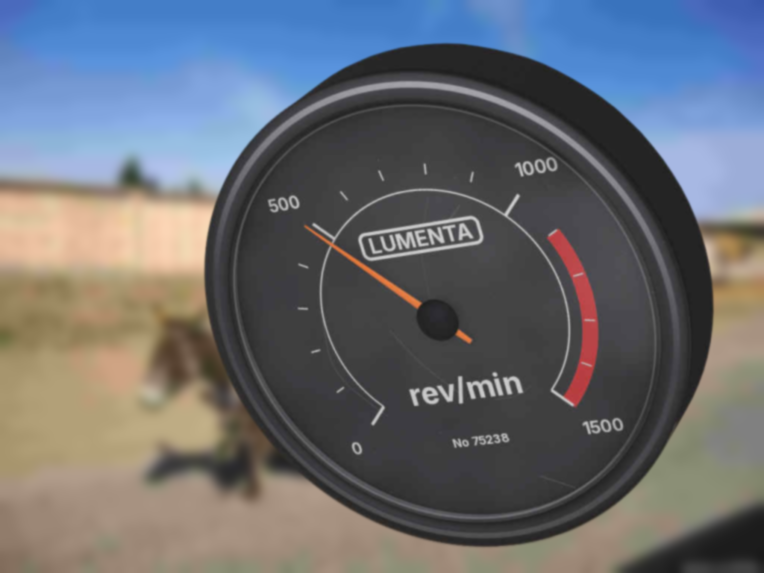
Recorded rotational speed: **500** rpm
